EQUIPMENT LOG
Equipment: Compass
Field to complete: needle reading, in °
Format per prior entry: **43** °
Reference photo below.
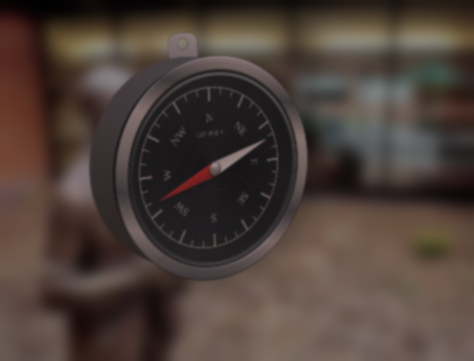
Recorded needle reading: **250** °
